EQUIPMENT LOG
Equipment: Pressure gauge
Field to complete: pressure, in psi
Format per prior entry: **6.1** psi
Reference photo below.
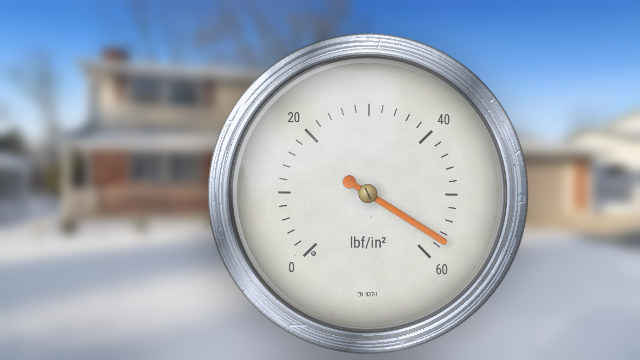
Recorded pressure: **57** psi
